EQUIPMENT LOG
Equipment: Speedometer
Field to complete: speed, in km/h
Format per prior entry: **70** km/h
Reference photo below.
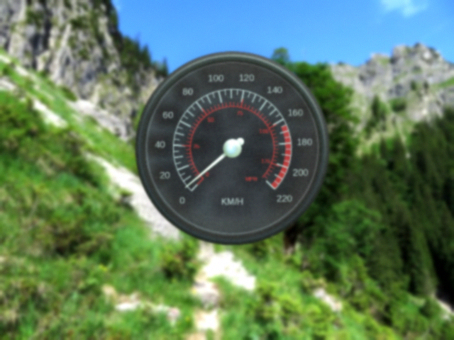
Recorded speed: **5** km/h
